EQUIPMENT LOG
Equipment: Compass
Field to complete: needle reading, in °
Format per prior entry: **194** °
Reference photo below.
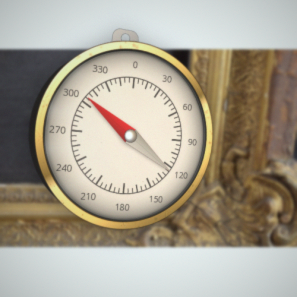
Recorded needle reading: **305** °
